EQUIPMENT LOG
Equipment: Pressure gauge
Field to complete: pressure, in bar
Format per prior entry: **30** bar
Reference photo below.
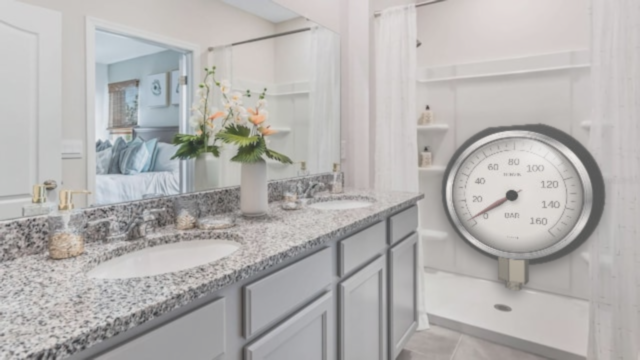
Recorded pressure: **5** bar
